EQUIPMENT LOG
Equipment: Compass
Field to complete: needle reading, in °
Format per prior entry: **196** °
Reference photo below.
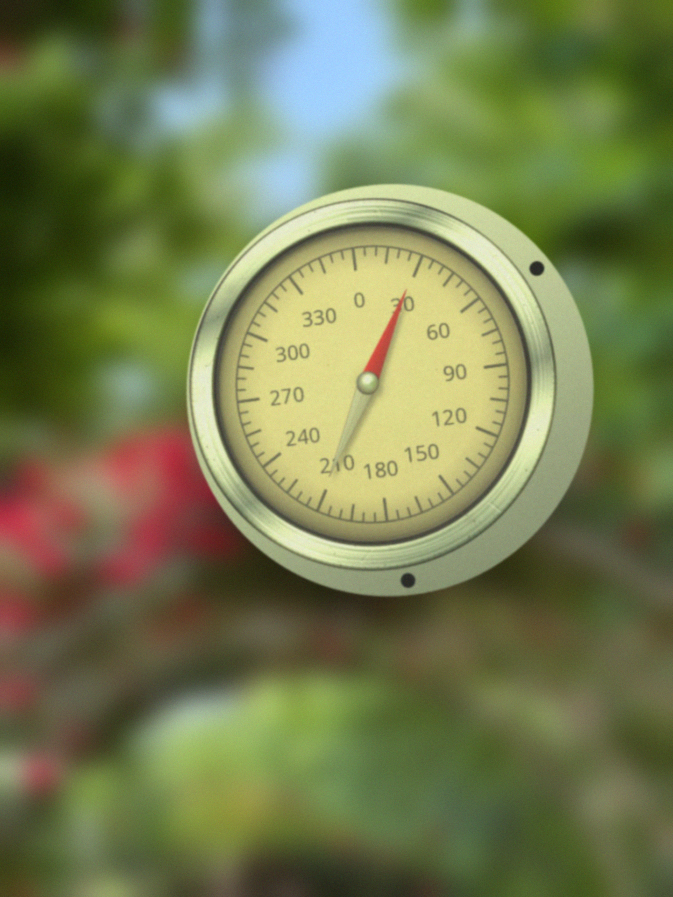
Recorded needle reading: **30** °
